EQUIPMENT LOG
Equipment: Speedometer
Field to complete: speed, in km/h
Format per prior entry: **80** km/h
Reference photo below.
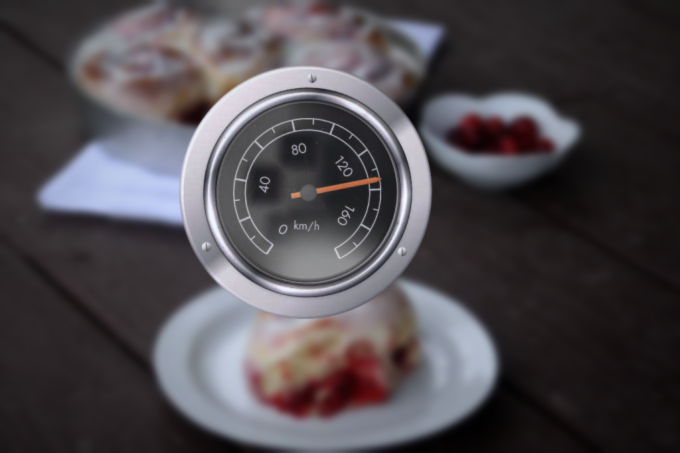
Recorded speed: **135** km/h
